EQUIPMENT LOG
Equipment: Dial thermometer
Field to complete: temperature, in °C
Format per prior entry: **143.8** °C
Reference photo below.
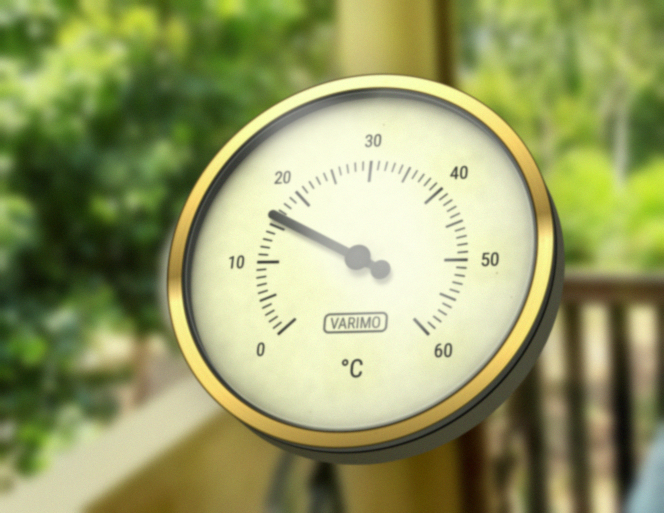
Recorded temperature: **16** °C
